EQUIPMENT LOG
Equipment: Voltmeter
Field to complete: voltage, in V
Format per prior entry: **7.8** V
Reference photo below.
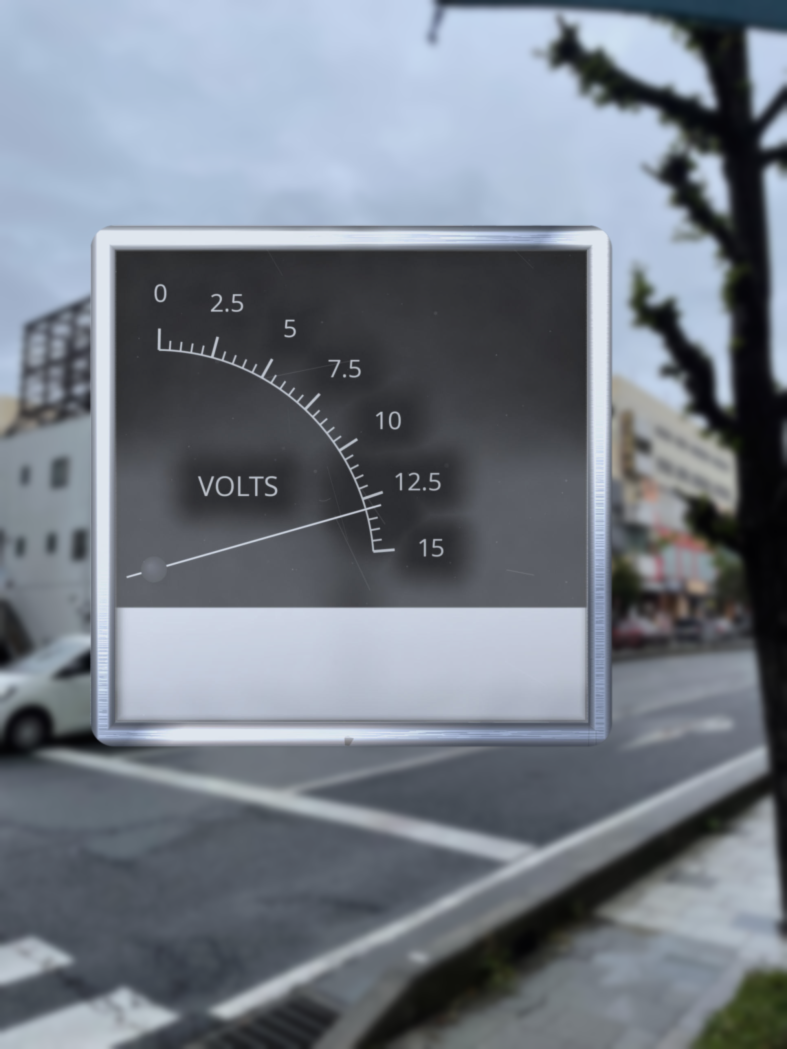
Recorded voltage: **13** V
